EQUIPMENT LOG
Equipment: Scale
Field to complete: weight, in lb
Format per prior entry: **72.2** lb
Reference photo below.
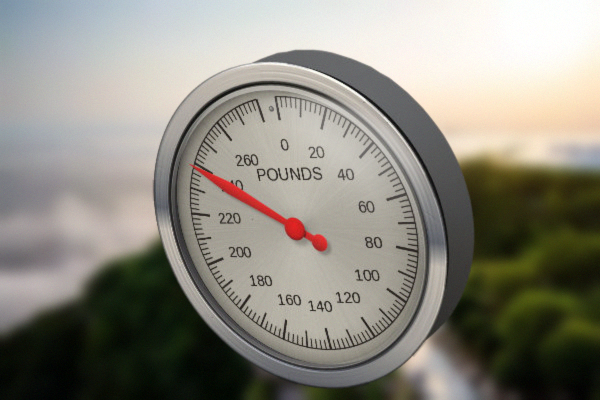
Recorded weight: **240** lb
